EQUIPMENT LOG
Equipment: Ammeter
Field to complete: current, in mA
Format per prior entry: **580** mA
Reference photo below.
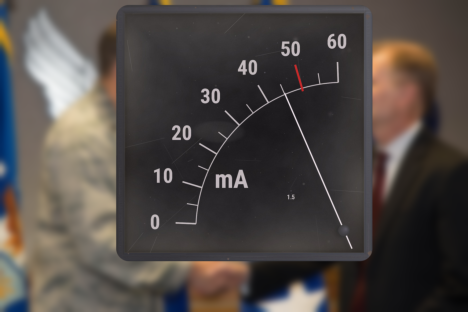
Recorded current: **45** mA
